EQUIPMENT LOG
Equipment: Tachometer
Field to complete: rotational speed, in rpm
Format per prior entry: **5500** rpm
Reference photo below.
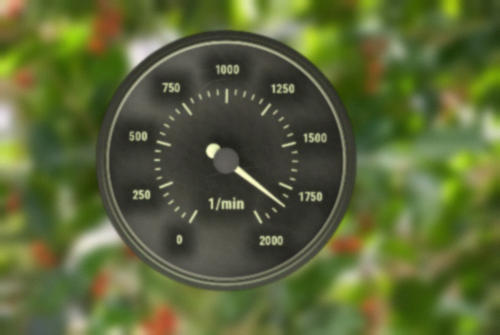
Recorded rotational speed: **1850** rpm
